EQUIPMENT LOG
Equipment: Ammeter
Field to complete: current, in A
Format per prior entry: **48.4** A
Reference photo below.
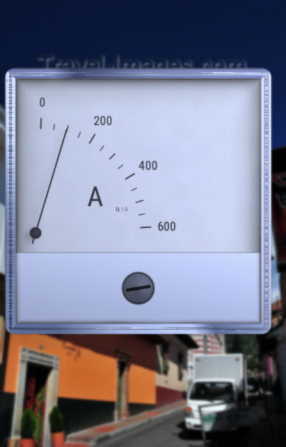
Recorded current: **100** A
